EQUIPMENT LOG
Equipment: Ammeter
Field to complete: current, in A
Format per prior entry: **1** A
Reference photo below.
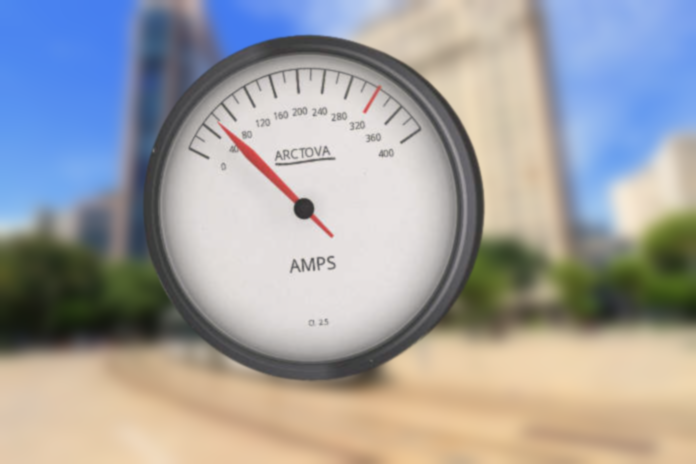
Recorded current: **60** A
